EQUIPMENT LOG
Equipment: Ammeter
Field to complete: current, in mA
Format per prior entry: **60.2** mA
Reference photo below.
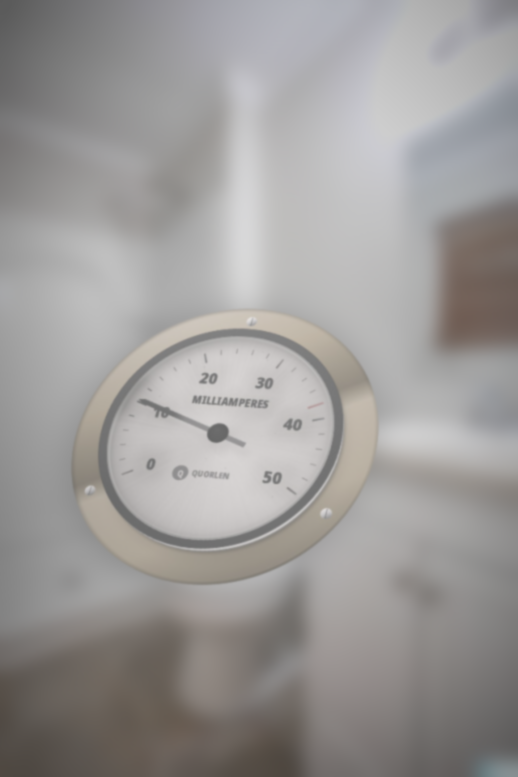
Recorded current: **10** mA
